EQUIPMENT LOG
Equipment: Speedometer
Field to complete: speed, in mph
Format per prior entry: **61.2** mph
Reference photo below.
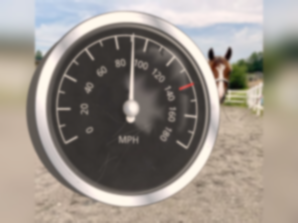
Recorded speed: **90** mph
